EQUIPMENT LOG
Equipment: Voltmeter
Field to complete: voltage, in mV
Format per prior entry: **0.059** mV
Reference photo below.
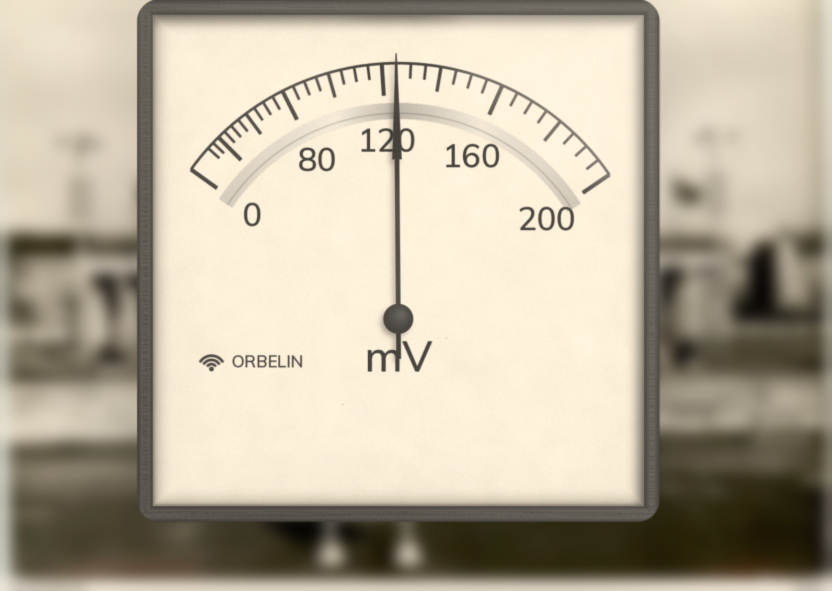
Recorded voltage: **125** mV
